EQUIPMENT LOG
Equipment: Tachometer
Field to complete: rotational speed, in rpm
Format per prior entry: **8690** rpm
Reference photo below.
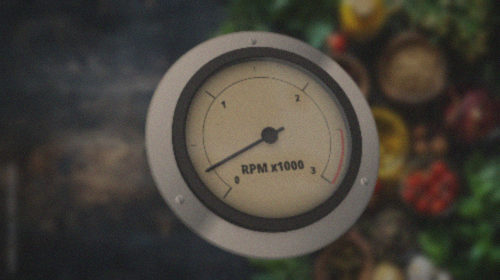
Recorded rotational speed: **250** rpm
